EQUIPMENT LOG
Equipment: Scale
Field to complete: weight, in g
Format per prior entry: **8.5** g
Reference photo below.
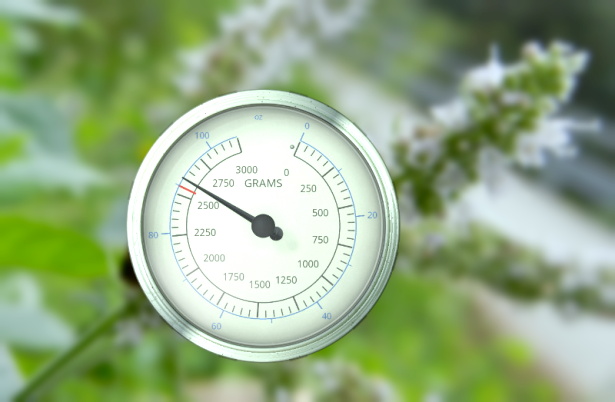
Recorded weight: **2600** g
